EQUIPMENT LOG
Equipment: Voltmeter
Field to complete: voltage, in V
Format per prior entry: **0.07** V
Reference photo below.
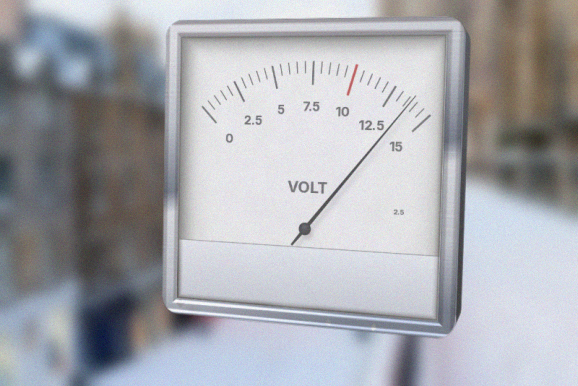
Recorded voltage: **13.75** V
